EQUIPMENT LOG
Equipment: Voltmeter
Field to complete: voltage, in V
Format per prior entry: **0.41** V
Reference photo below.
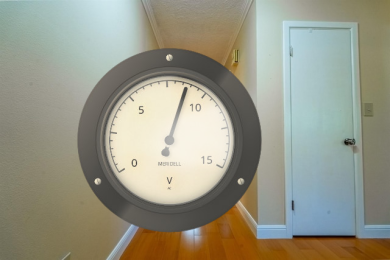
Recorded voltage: **8.75** V
